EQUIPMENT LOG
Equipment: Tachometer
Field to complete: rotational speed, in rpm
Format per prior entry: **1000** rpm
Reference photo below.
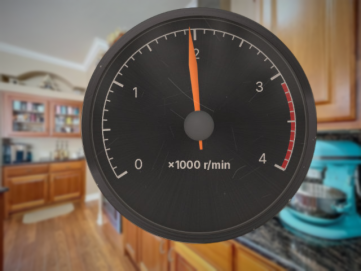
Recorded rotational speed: **1950** rpm
